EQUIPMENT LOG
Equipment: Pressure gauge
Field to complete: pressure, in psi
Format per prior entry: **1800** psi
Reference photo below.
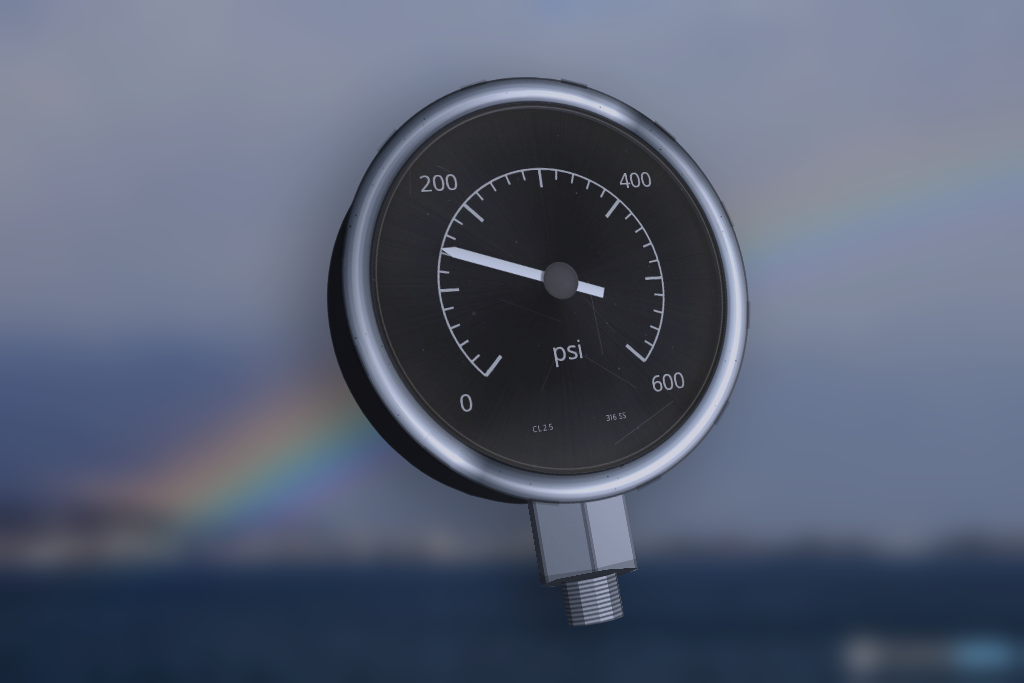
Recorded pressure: **140** psi
